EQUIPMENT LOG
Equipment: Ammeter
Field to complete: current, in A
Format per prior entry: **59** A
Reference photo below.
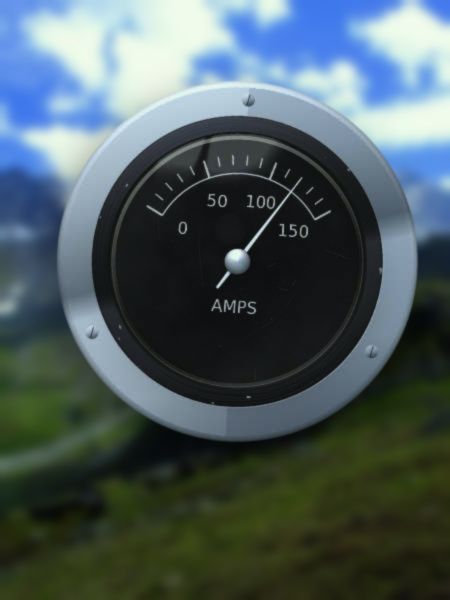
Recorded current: **120** A
